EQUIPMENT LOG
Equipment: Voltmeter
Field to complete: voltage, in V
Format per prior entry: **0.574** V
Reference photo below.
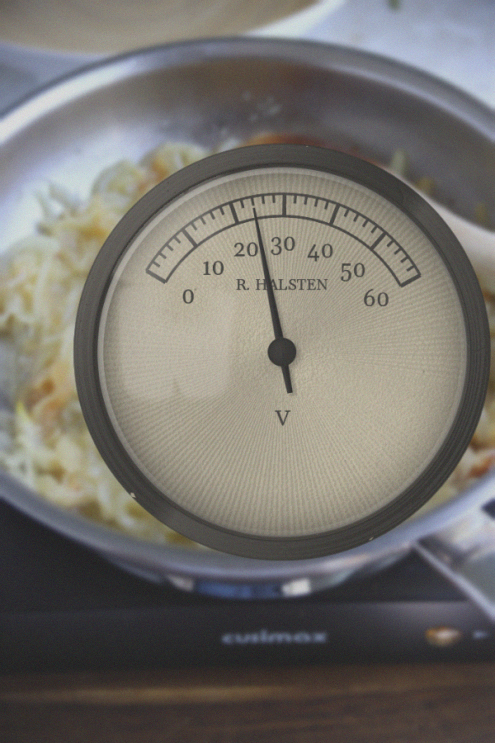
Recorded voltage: **24** V
